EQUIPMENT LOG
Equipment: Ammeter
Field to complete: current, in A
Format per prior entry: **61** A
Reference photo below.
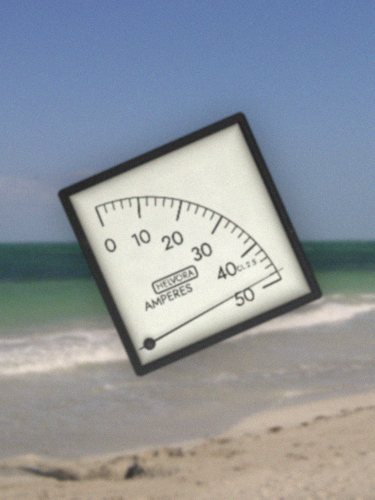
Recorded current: **48** A
